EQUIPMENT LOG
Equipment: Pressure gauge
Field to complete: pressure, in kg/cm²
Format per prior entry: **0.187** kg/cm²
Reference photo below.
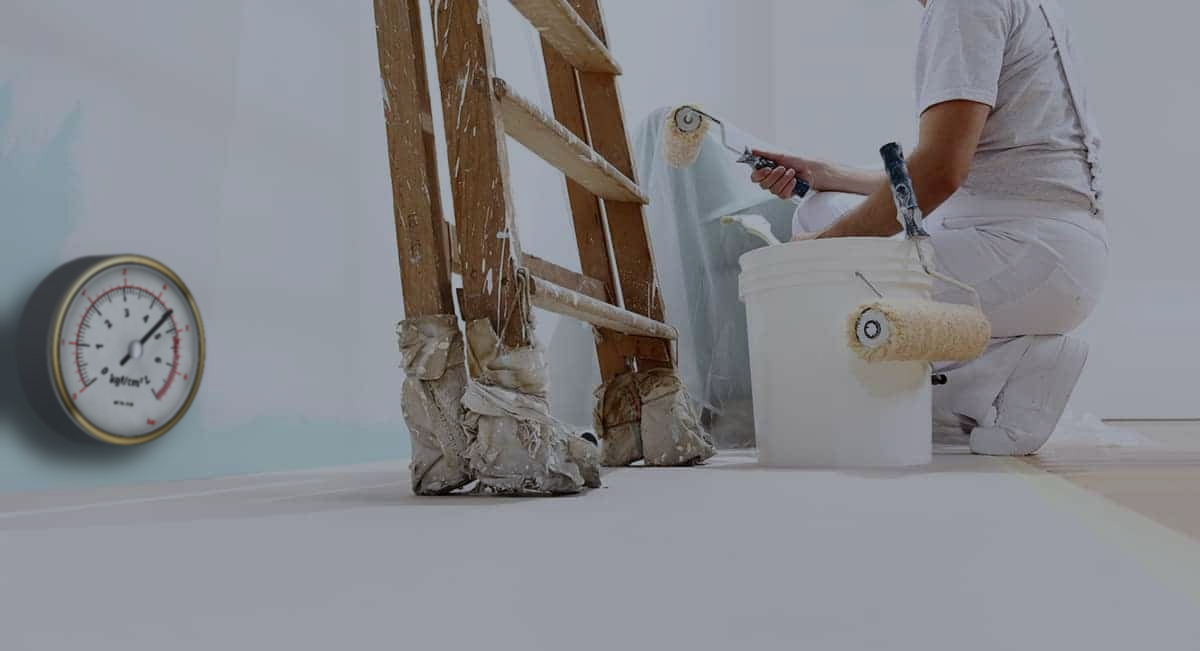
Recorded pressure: **4.5** kg/cm²
